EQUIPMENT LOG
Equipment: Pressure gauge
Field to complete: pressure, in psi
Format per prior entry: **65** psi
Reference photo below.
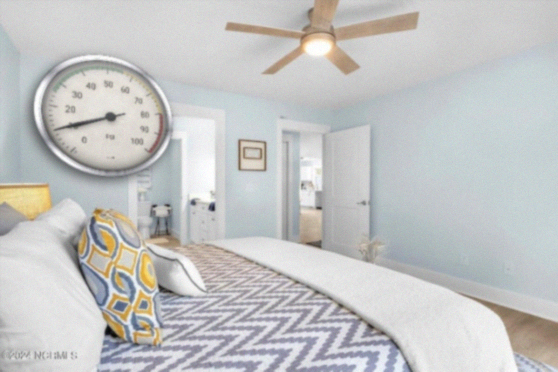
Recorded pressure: **10** psi
